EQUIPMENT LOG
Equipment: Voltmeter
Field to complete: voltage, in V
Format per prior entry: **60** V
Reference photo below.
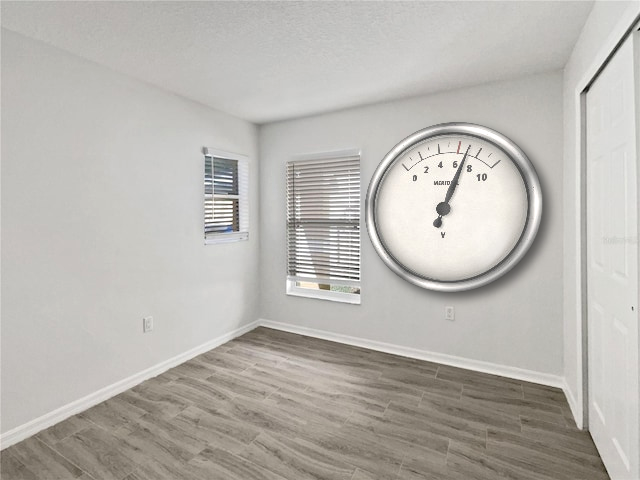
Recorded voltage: **7** V
